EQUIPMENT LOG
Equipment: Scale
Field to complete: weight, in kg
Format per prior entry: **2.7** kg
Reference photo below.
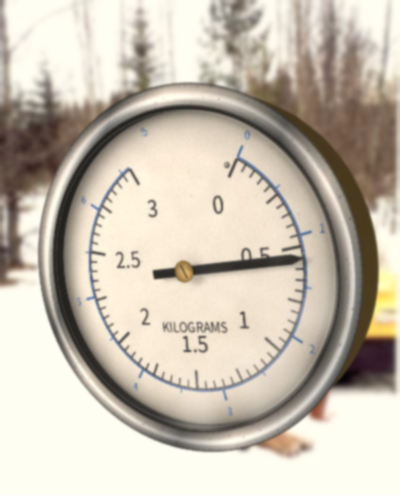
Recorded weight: **0.55** kg
